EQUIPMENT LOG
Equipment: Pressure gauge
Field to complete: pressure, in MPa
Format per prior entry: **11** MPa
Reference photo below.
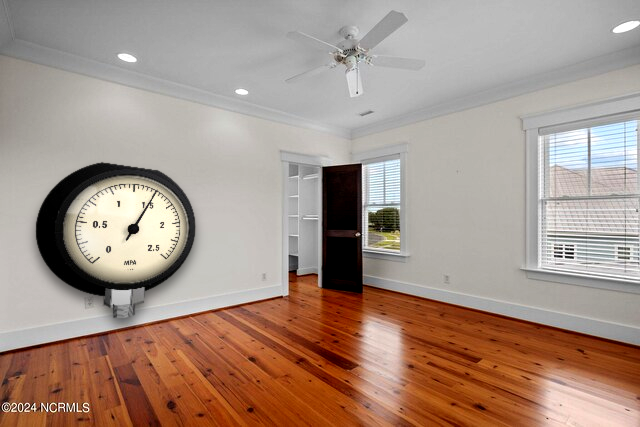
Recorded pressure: **1.5** MPa
